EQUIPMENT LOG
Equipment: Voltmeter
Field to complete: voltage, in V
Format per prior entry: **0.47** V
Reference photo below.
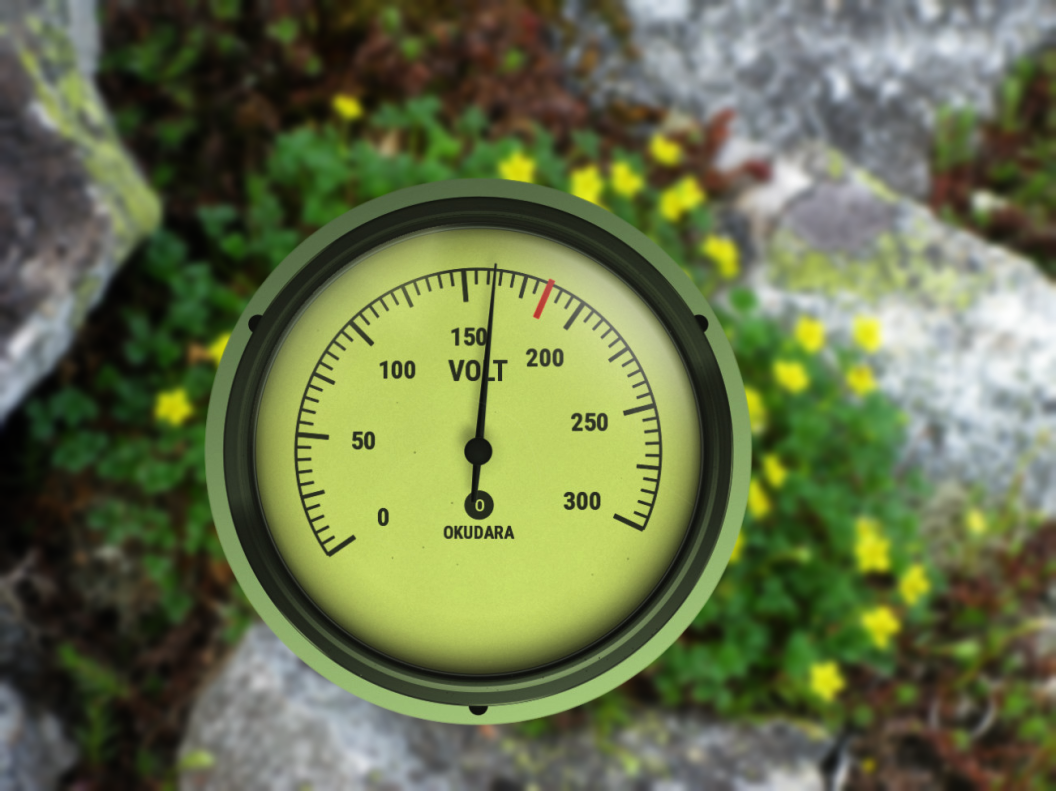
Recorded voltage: **162.5** V
